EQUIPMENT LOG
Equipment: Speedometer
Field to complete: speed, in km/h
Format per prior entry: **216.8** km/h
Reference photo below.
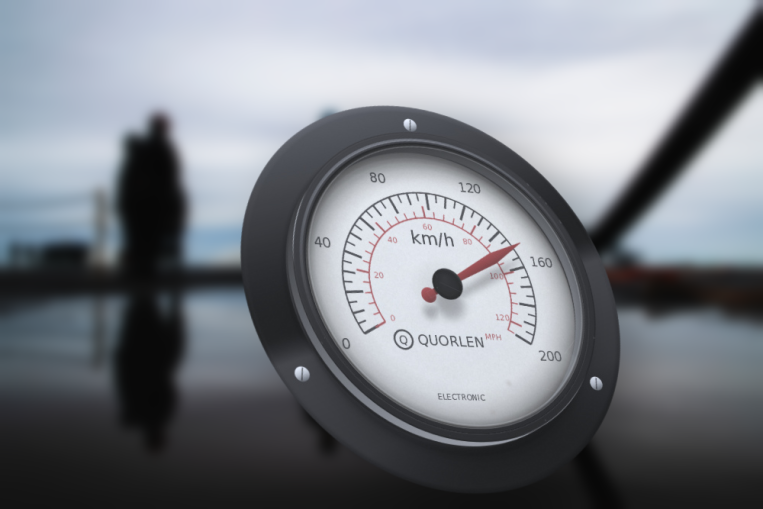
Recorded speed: **150** km/h
